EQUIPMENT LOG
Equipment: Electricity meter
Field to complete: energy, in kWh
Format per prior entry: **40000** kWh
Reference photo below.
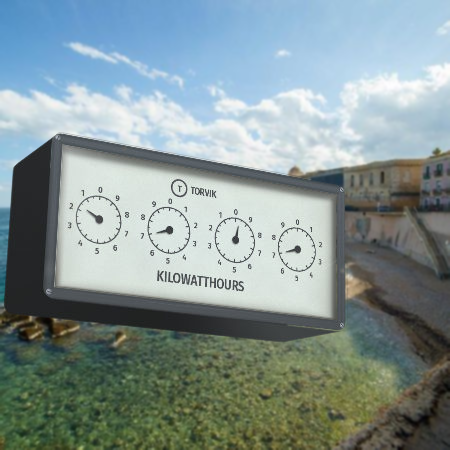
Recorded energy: **1697** kWh
